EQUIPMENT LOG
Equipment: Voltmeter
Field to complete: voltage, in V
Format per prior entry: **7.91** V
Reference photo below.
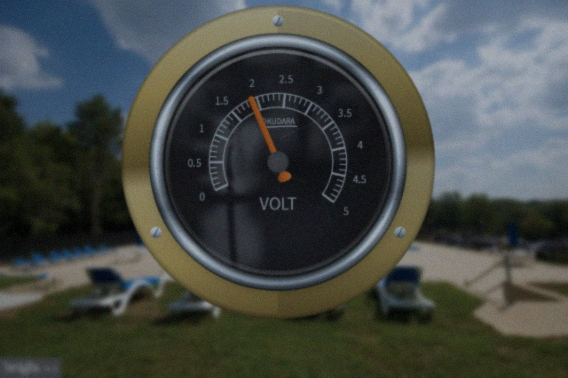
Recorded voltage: **1.9** V
